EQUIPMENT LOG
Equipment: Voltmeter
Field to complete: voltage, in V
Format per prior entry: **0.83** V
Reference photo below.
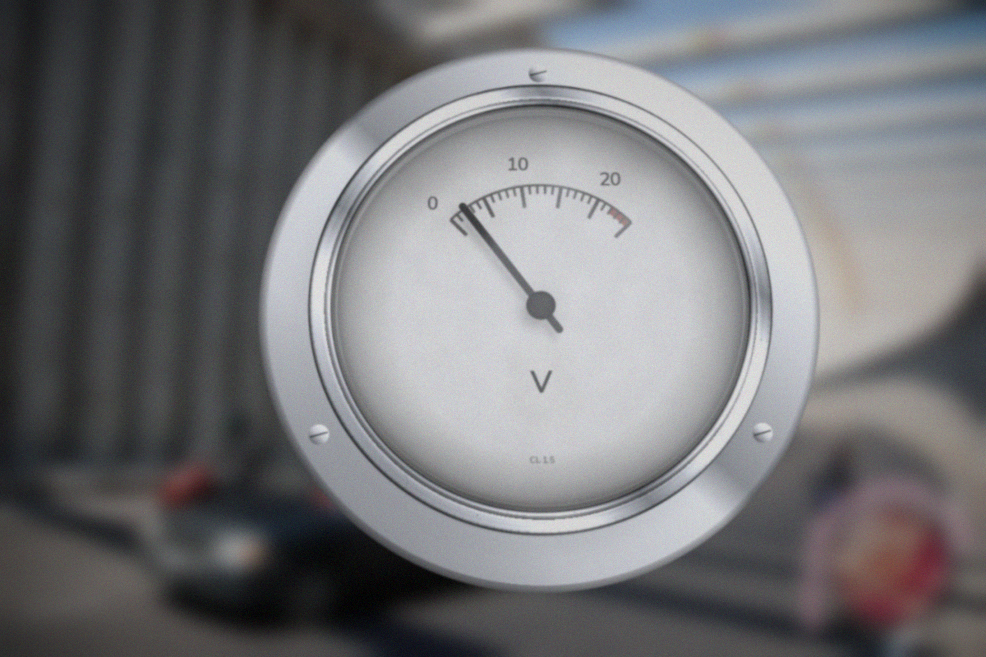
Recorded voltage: **2** V
